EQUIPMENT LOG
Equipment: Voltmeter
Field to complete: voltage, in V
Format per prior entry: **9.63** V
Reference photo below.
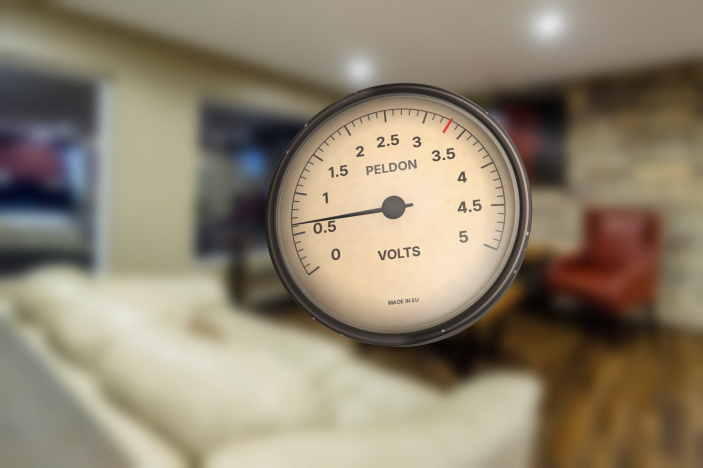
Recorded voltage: **0.6** V
